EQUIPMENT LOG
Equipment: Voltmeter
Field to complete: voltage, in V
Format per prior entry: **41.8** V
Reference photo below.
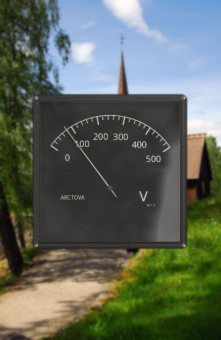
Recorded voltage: **80** V
